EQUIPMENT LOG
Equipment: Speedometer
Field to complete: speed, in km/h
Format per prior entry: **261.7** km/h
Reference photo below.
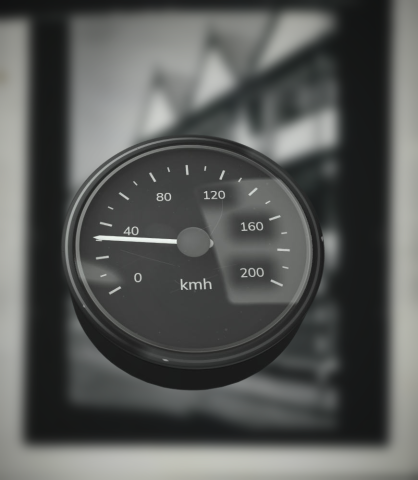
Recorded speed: **30** km/h
